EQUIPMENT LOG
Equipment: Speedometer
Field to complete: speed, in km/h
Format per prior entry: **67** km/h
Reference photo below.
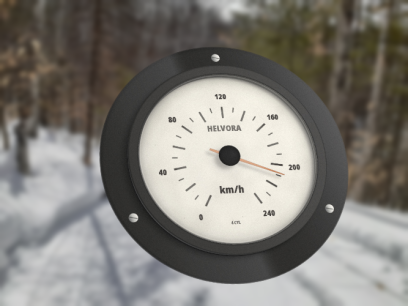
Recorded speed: **210** km/h
